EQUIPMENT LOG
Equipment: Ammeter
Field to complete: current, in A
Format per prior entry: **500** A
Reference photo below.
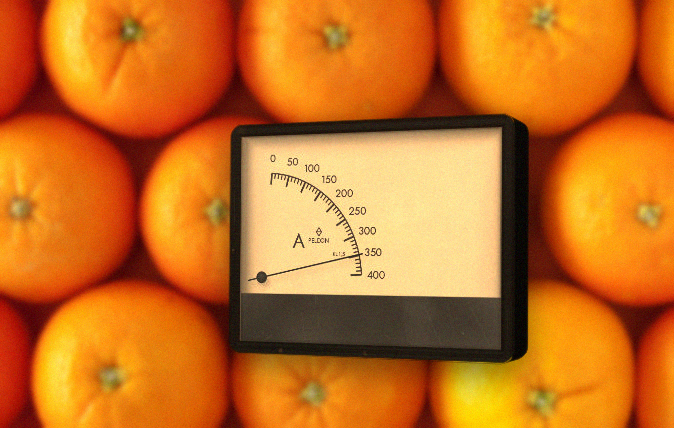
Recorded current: **350** A
